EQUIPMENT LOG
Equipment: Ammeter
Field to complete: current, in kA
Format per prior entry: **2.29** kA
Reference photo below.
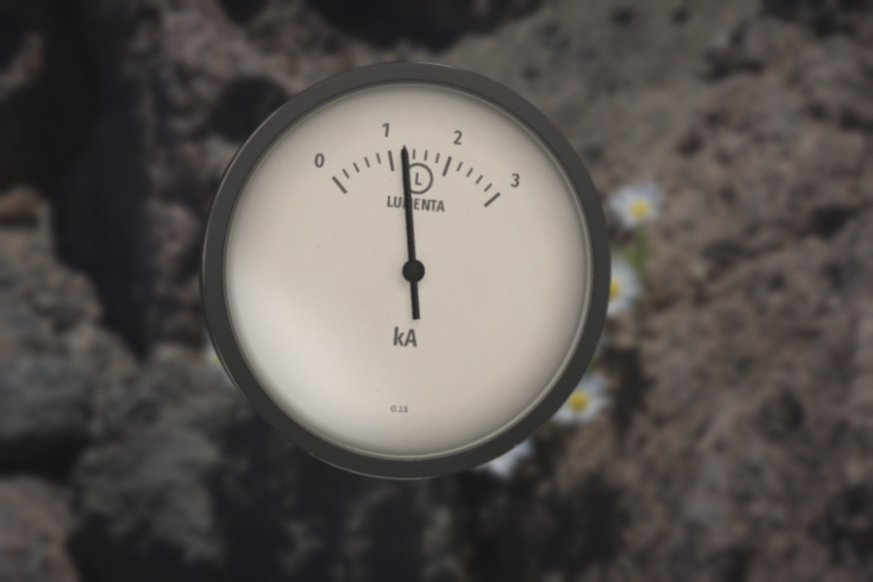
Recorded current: **1.2** kA
